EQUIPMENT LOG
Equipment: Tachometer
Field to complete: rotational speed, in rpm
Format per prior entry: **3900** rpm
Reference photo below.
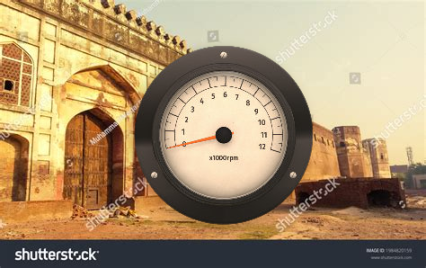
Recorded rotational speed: **0** rpm
